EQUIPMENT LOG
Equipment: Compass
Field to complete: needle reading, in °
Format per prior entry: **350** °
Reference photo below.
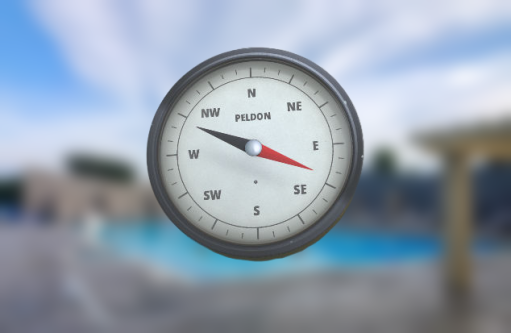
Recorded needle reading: **115** °
